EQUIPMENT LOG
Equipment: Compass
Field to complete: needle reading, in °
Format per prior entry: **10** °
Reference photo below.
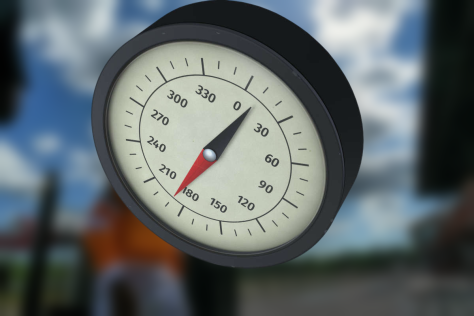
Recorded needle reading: **190** °
